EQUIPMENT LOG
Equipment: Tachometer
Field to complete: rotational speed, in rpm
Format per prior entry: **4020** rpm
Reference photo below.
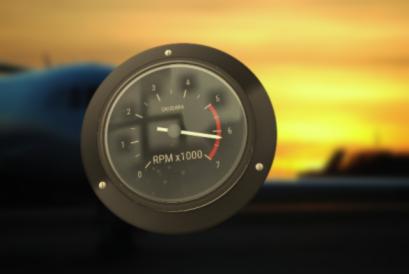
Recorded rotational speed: **6250** rpm
